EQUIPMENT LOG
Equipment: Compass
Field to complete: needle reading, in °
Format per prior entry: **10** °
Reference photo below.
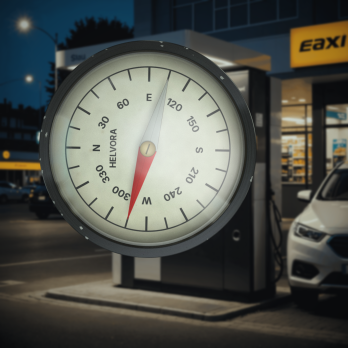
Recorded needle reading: **285** °
